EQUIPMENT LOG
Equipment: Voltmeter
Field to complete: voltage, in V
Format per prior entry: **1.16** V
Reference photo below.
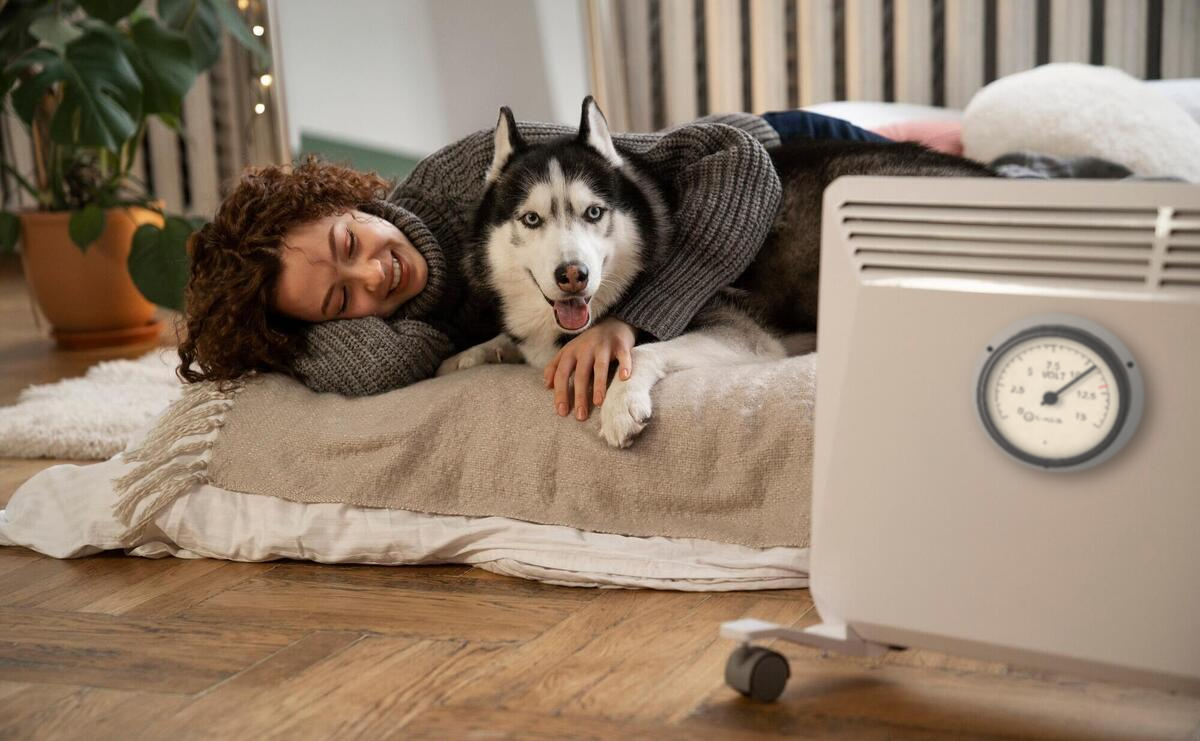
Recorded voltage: **10.5** V
